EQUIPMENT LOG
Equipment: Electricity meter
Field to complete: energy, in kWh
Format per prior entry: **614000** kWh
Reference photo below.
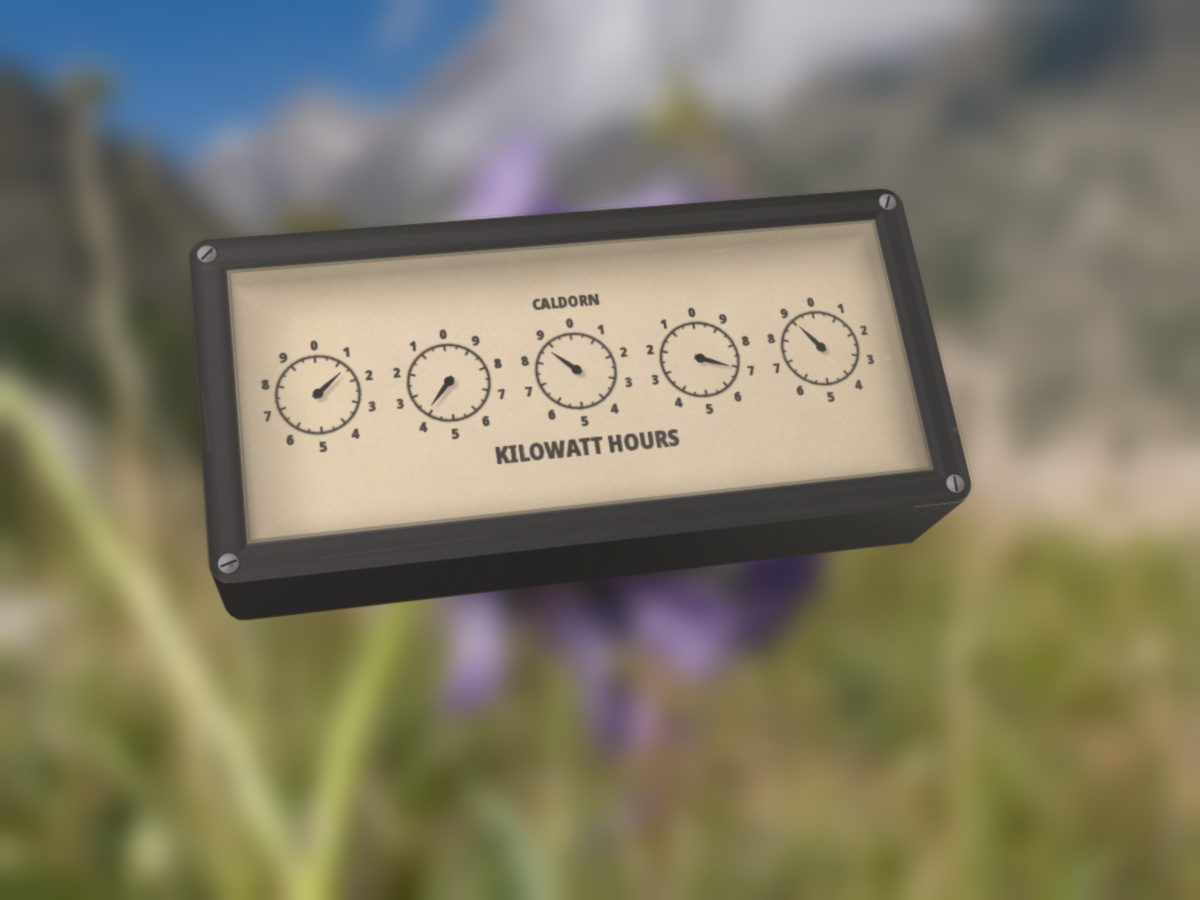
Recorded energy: **13869** kWh
